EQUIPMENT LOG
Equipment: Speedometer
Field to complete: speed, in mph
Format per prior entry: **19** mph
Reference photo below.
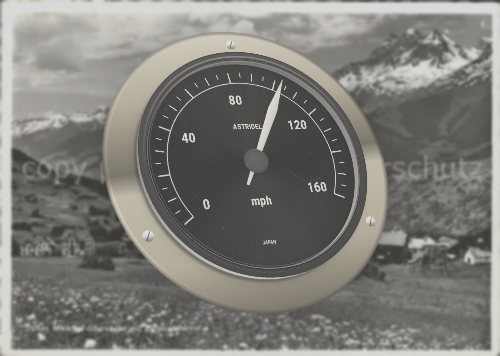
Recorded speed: **102.5** mph
